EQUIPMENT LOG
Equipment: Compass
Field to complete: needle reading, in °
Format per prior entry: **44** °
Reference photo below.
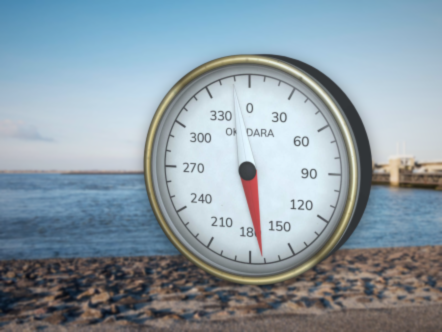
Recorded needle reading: **170** °
